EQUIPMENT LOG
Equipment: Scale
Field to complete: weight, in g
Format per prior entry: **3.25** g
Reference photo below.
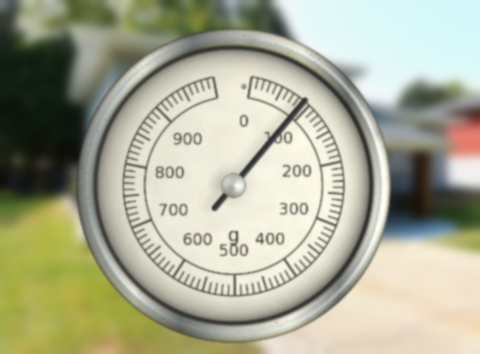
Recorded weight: **90** g
